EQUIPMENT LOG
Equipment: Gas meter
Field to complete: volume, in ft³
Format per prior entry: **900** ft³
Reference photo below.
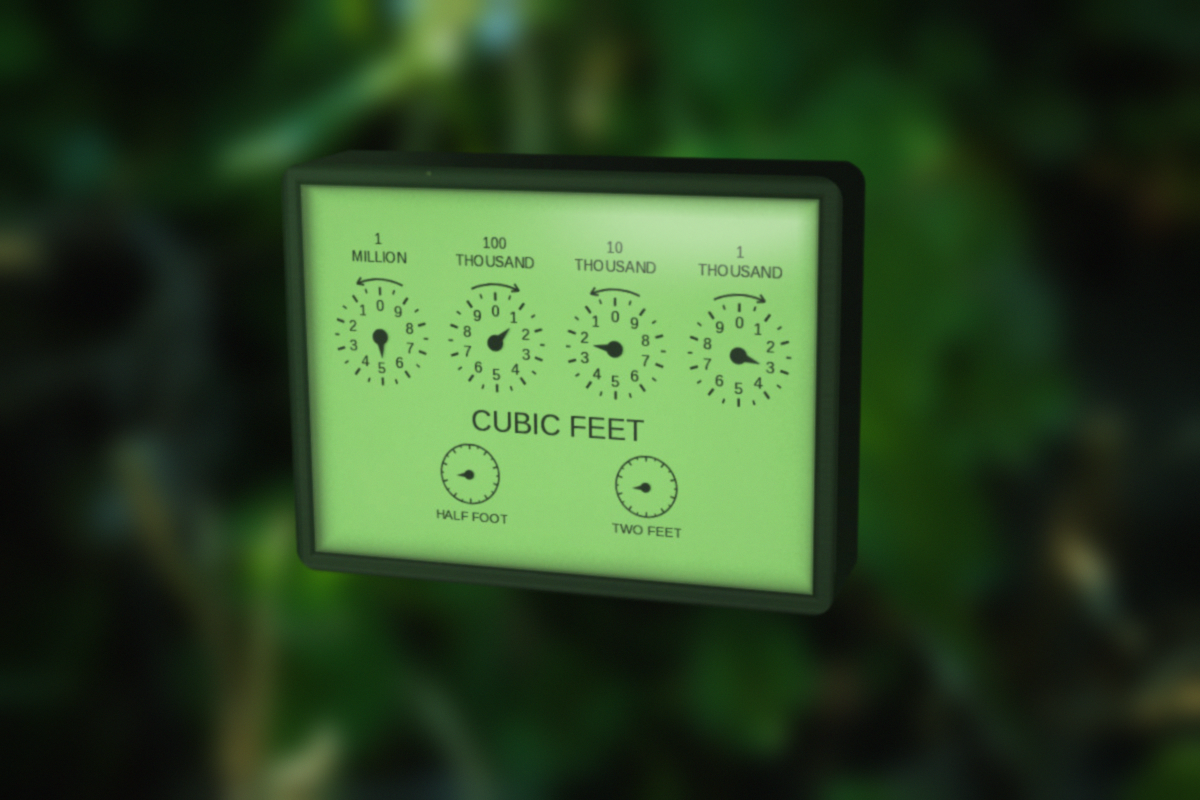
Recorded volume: **512300** ft³
